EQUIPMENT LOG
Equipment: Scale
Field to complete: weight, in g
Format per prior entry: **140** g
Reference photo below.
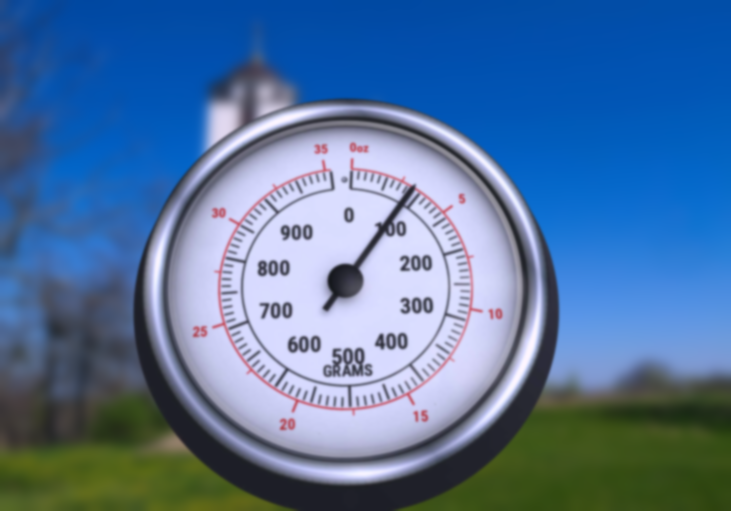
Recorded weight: **90** g
